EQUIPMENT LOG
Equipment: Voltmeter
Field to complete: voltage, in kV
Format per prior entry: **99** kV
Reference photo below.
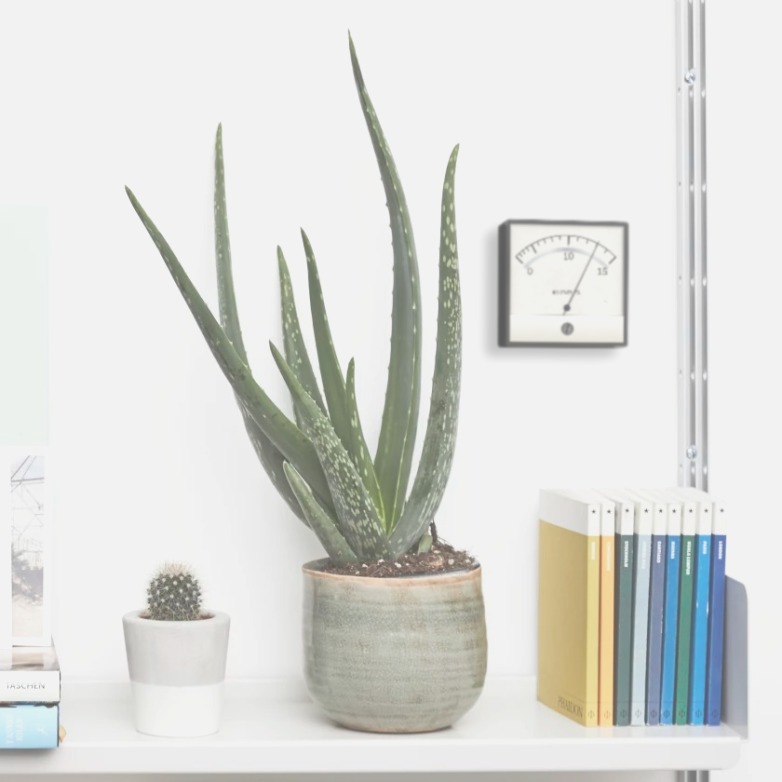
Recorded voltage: **13** kV
